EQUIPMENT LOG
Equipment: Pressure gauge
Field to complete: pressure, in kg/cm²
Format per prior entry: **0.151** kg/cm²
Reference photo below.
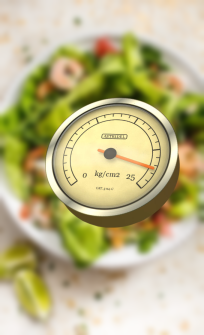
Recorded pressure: **22.5** kg/cm²
